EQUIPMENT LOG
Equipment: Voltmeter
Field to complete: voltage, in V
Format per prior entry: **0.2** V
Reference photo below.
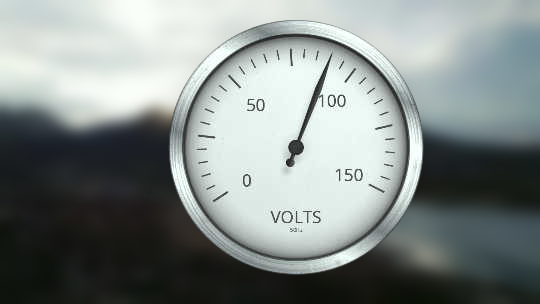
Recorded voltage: **90** V
